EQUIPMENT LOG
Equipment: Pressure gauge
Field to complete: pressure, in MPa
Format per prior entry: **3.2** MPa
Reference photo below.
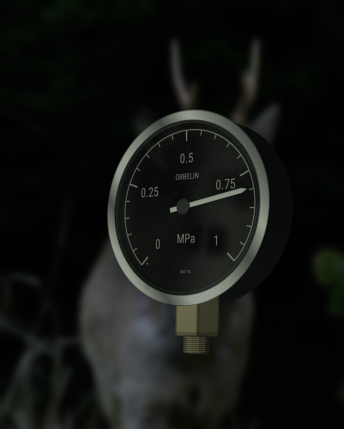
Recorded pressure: **0.8** MPa
